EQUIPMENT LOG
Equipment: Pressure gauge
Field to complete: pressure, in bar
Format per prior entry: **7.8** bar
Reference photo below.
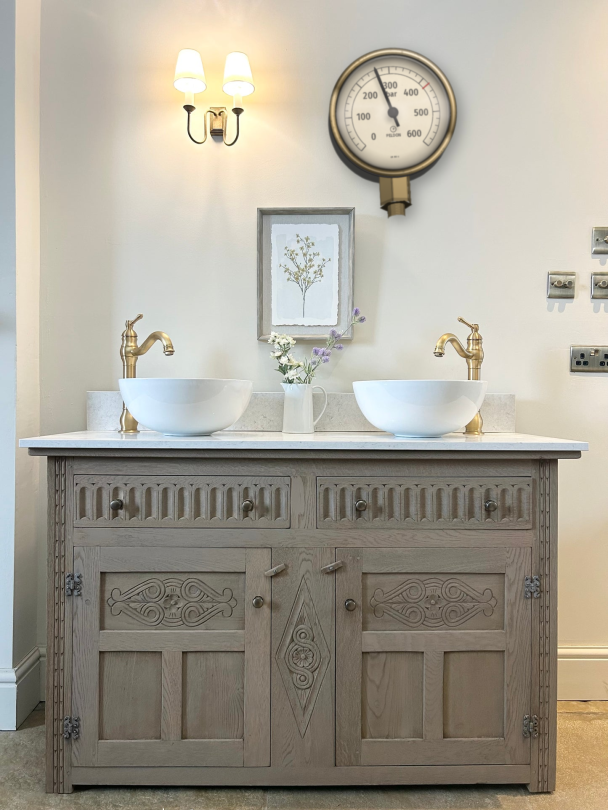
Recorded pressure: **260** bar
